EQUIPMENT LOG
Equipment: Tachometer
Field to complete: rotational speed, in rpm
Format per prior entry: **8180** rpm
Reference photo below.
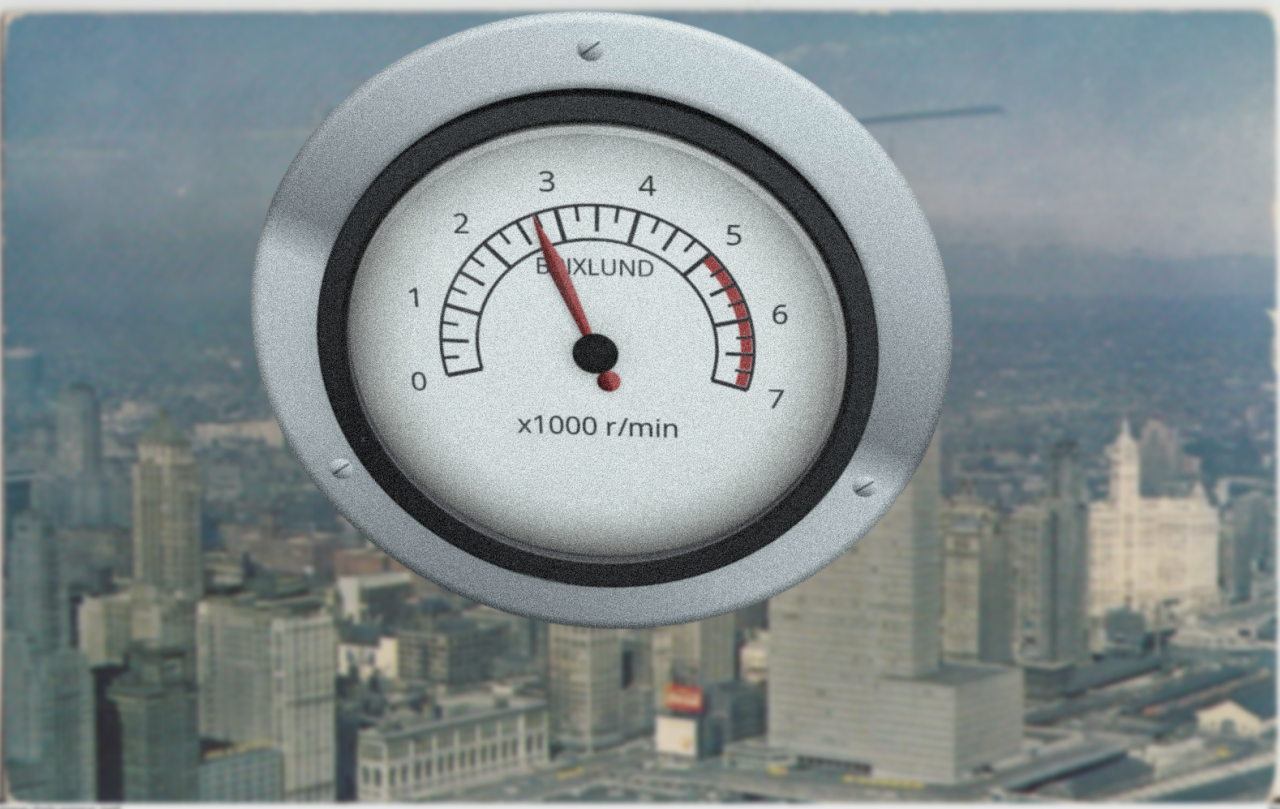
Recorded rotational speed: **2750** rpm
